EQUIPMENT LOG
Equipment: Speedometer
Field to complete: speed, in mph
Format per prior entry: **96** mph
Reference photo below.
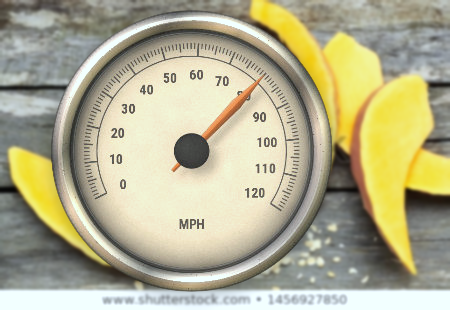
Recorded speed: **80** mph
